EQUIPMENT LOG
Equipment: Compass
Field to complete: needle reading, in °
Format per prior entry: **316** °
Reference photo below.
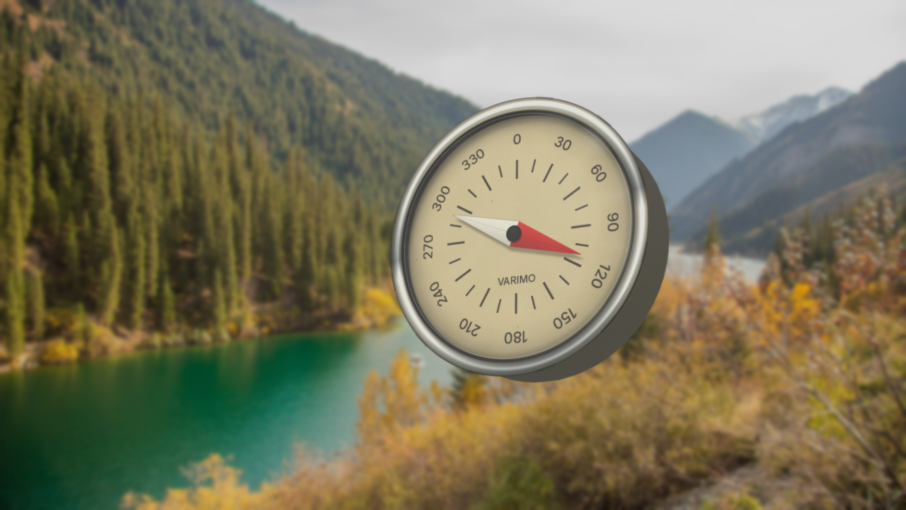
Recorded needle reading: **112.5** °
